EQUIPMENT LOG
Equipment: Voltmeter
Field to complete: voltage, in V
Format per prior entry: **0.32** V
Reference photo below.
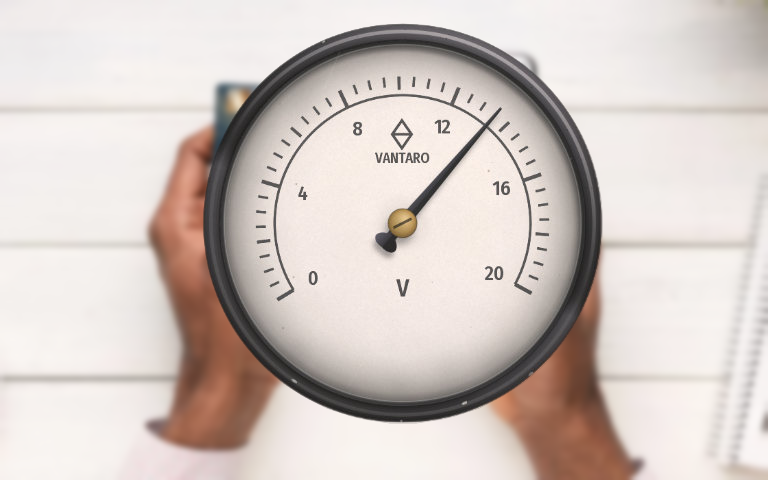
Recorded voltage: **13.5** V
